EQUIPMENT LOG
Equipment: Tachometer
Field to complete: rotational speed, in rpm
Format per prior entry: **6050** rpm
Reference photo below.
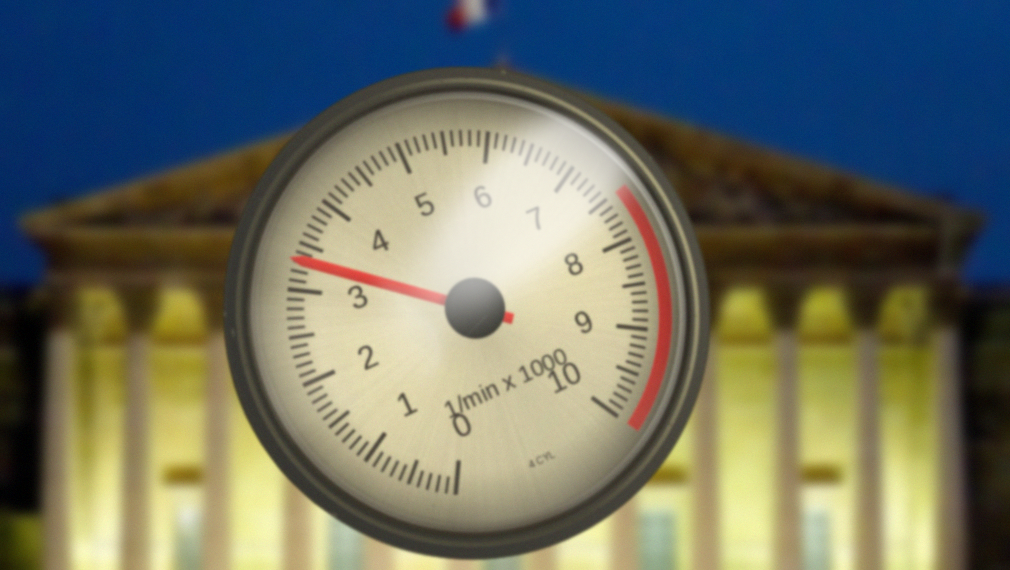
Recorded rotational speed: **3300** rpm
